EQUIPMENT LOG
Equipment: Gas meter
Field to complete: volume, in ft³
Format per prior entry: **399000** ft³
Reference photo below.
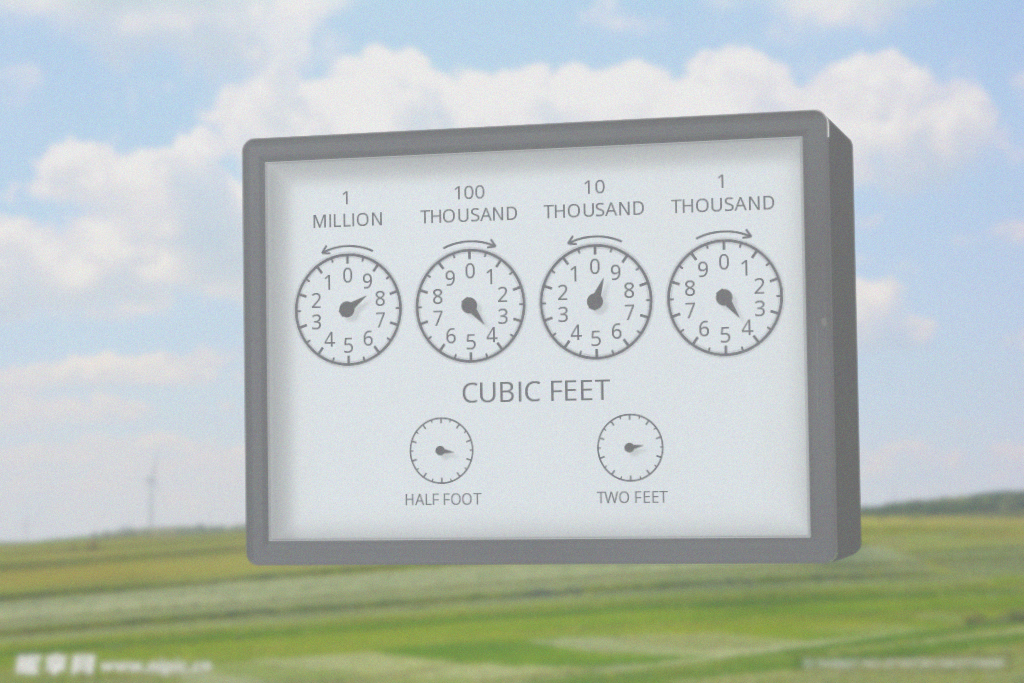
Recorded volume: **839400** ft³
